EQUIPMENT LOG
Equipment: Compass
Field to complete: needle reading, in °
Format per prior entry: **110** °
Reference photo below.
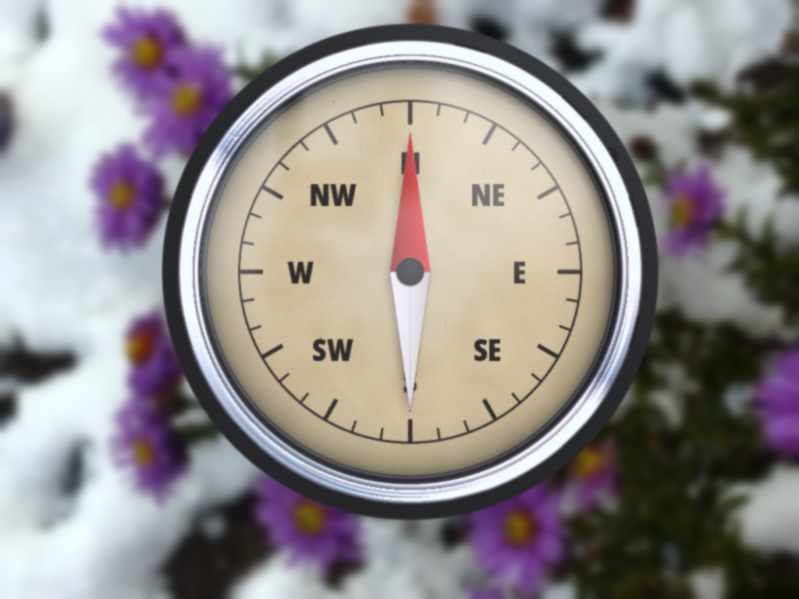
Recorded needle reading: **0** °
